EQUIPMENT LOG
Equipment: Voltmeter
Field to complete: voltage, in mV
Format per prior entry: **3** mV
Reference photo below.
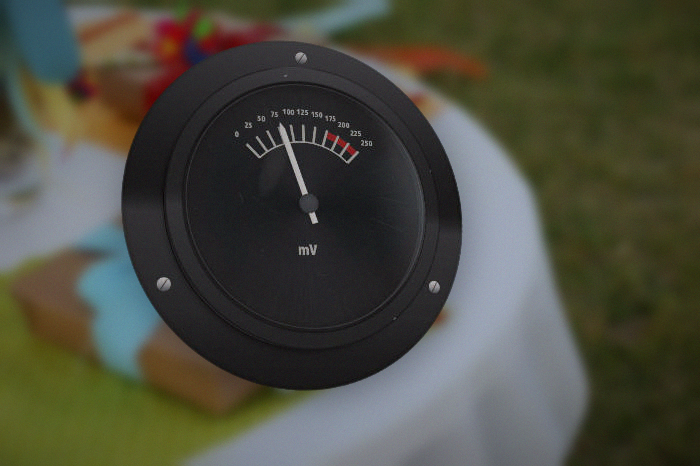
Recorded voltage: **75** mV
